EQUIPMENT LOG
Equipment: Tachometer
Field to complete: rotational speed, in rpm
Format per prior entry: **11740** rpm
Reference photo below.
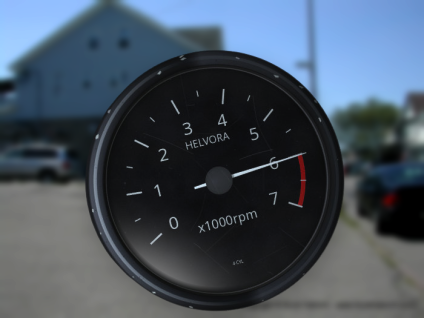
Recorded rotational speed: **6000** rpm
